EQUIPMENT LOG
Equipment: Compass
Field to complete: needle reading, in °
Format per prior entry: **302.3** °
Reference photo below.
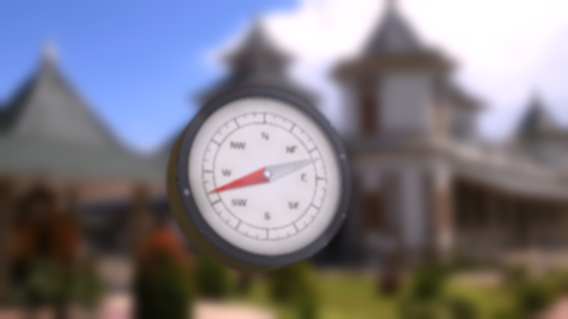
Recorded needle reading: **250** °
